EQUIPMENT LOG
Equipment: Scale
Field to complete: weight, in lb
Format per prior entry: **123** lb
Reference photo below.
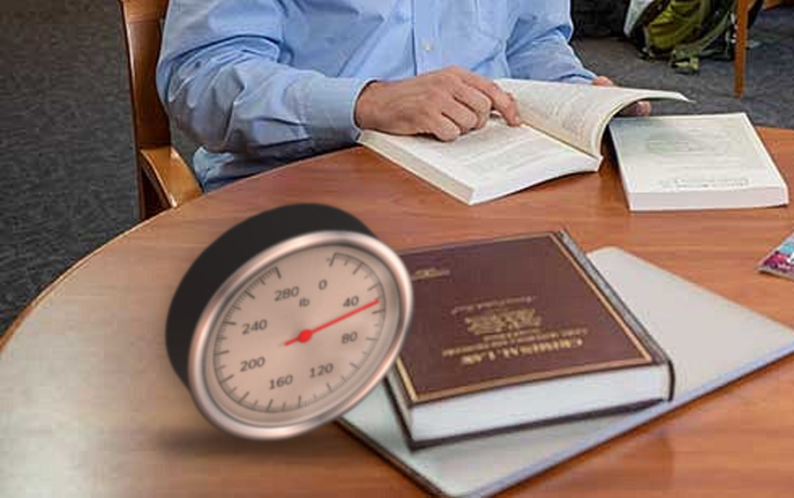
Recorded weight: **50** lb
